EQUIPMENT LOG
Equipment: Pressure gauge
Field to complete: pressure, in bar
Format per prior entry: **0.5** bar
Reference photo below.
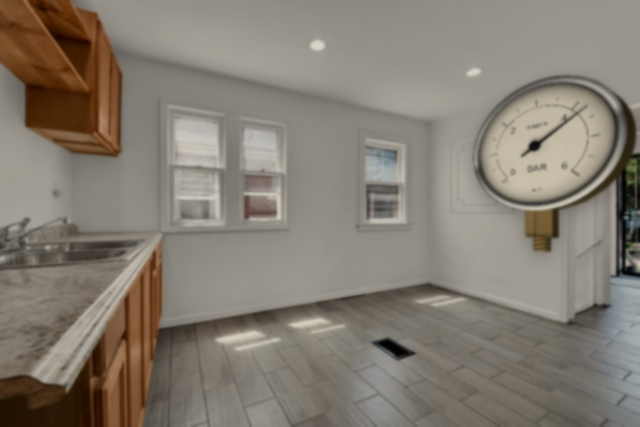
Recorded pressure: **4.25** bar
